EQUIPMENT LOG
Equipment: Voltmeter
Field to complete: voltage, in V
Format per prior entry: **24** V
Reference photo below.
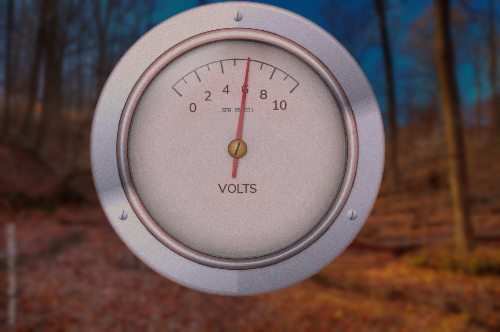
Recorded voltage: **6** V
